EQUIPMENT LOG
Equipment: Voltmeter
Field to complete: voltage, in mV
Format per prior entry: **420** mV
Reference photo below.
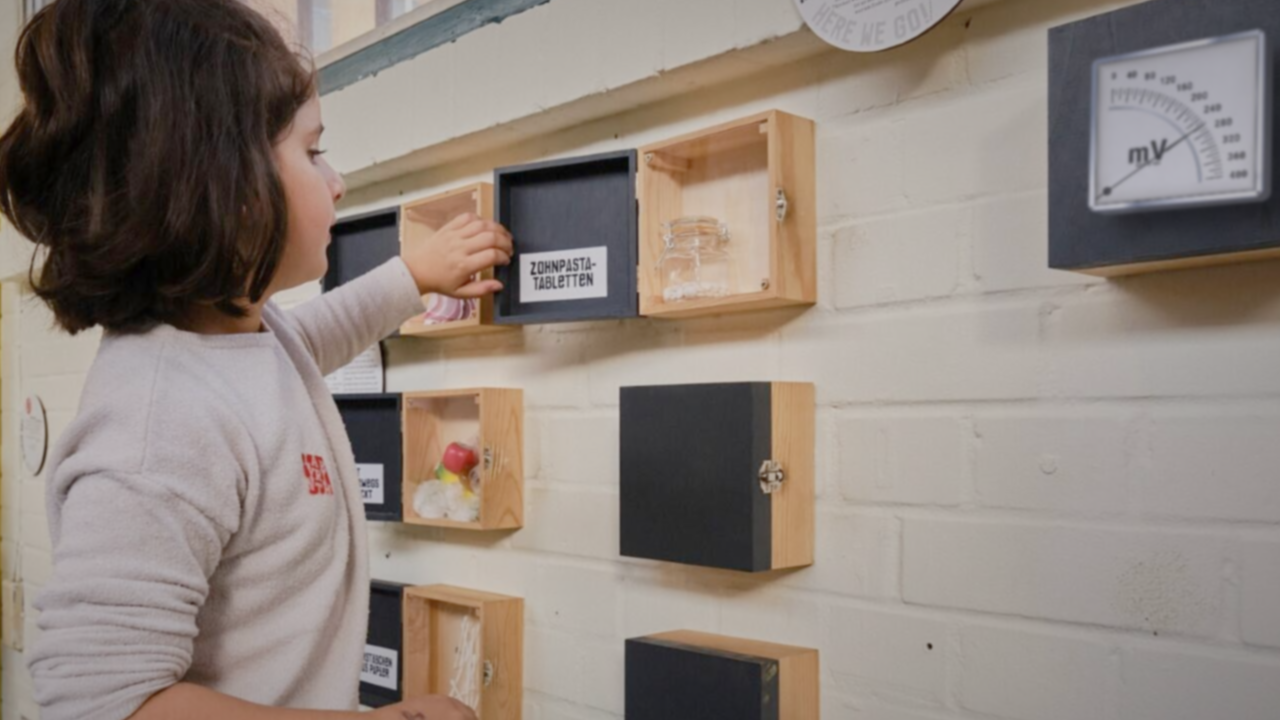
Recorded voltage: **260** mV
